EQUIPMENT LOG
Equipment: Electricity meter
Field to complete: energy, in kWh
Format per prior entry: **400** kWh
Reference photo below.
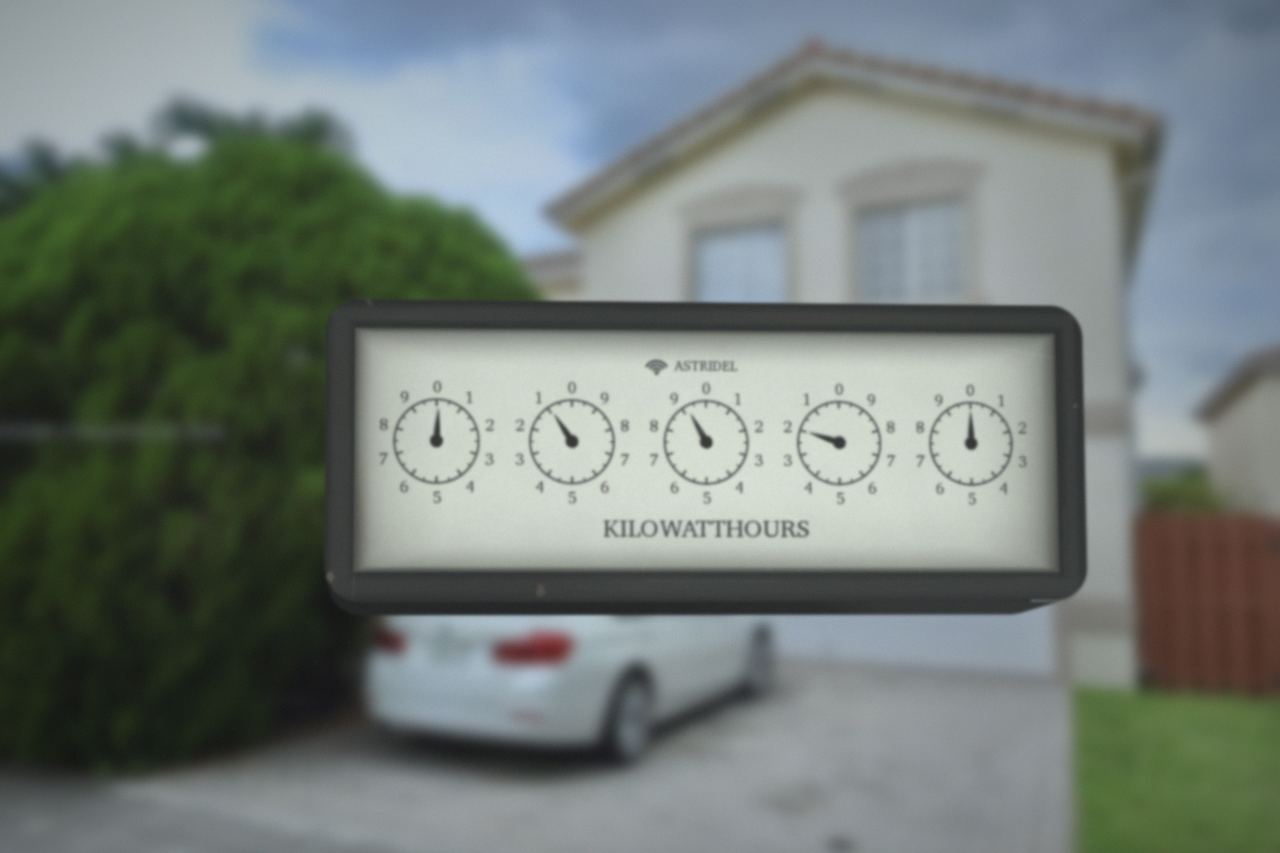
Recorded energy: **920** kWh
